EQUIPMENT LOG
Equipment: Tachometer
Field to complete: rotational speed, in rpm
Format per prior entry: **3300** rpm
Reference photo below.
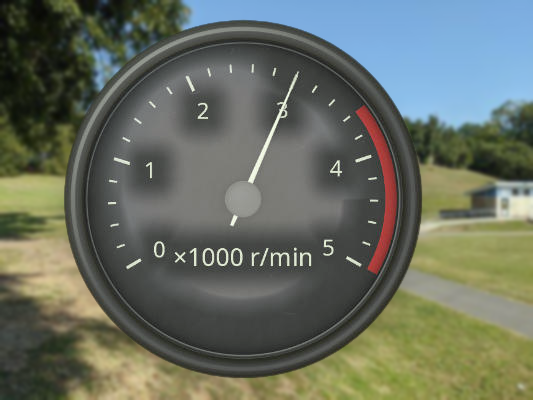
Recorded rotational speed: **3000** rpm
